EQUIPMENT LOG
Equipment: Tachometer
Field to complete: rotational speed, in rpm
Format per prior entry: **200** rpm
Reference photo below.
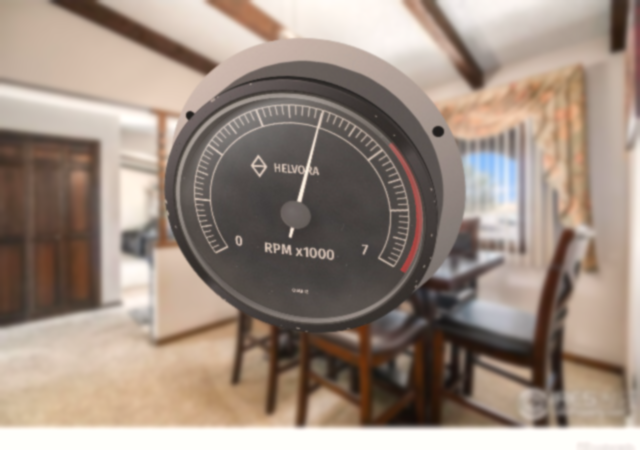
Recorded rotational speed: **4000** rpm
